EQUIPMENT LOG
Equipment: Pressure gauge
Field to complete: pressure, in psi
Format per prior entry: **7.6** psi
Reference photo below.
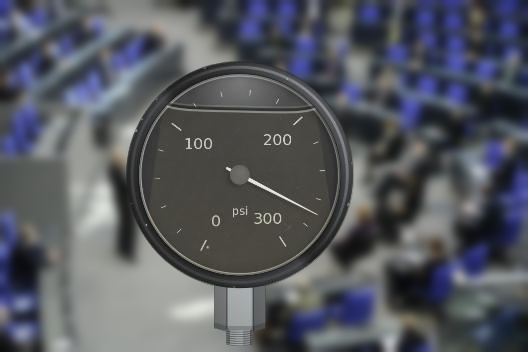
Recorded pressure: **270** psi
